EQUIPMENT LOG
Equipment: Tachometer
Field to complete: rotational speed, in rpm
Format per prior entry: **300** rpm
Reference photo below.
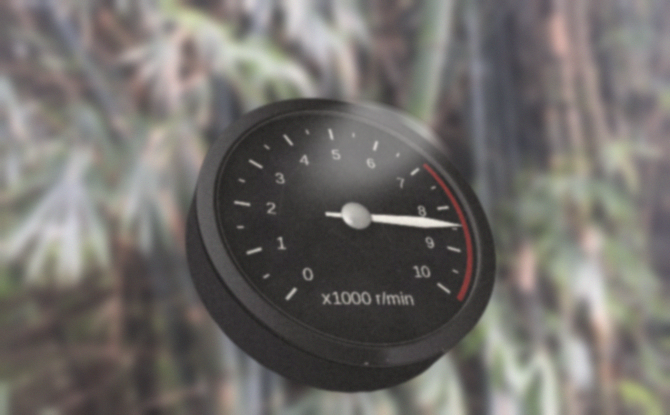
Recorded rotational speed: **8500** rpm
